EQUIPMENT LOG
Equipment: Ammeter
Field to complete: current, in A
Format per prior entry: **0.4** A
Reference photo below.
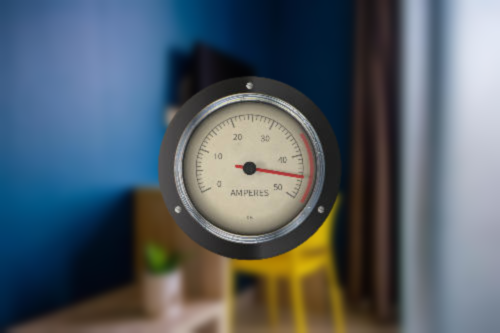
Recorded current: **45** A
